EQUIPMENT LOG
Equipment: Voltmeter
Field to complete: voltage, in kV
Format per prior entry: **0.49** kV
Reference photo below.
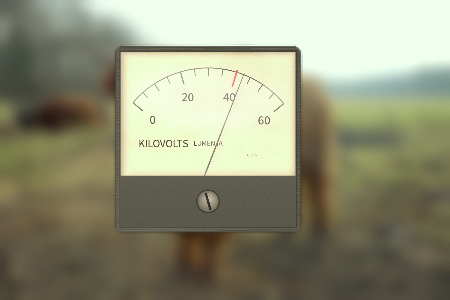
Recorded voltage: **42.5** kV
